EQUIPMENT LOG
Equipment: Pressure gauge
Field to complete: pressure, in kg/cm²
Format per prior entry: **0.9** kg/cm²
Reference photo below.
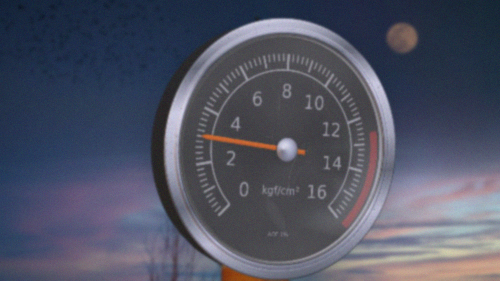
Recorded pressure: **3** kg/cm²
